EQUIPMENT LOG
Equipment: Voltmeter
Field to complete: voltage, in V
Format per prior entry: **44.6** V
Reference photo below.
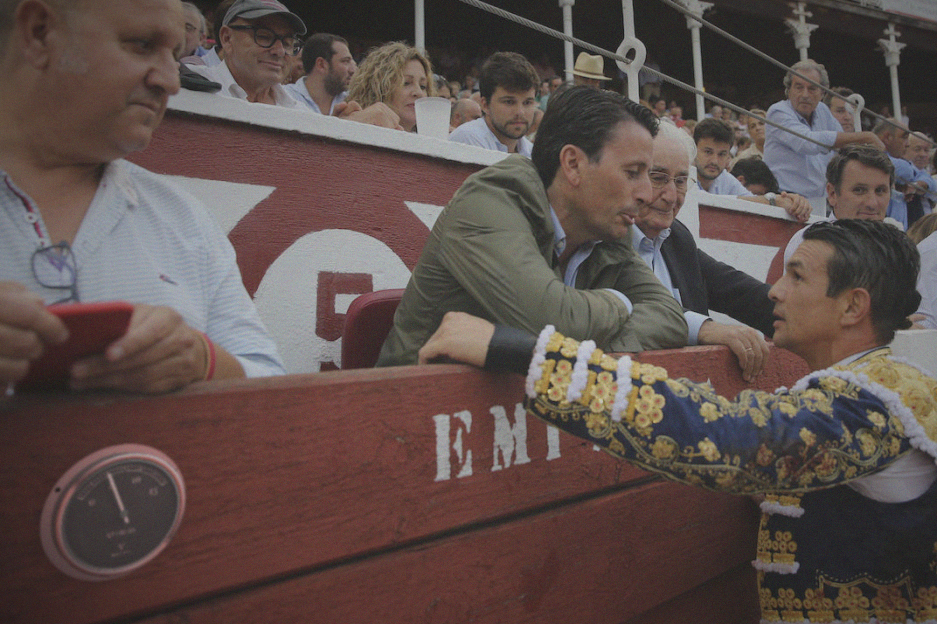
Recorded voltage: **5** V
